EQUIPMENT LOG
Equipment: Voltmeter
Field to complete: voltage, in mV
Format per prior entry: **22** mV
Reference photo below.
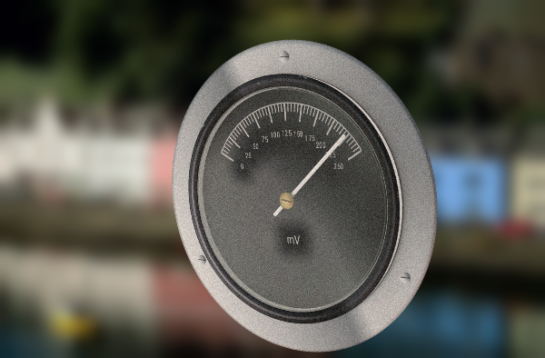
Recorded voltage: **225** mV
